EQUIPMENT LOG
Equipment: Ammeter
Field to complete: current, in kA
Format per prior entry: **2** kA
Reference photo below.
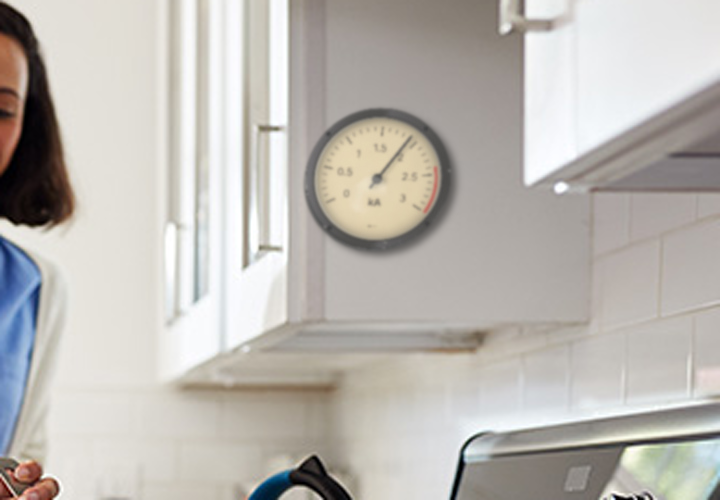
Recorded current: **1.9** kA
